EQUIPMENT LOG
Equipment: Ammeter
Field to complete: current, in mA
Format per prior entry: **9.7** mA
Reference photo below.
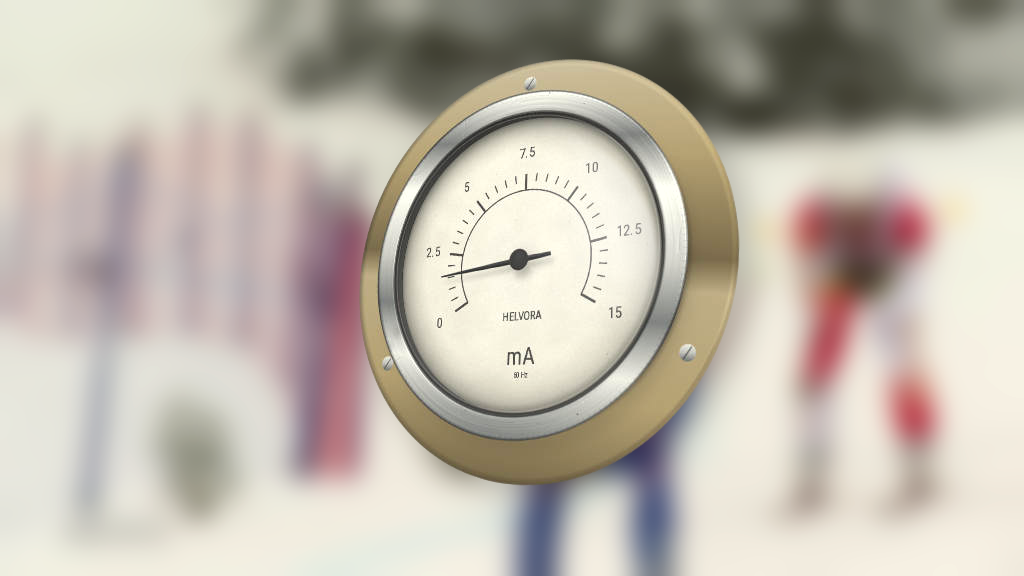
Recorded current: **1.5** mA
